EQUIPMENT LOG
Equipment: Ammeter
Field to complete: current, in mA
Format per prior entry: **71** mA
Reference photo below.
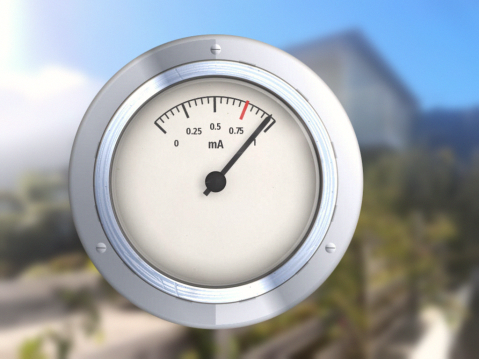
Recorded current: **0.95** mA
